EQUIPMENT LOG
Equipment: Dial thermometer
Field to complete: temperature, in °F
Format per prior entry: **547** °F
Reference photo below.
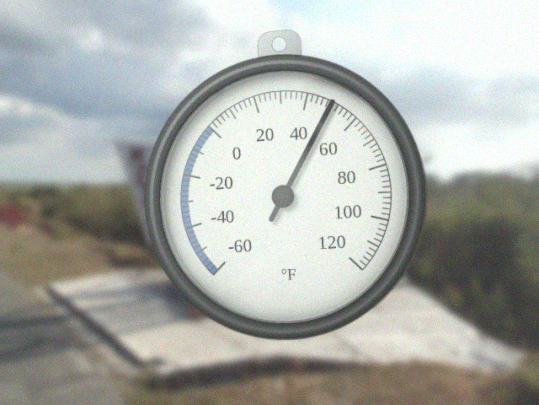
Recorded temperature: **50** °F
